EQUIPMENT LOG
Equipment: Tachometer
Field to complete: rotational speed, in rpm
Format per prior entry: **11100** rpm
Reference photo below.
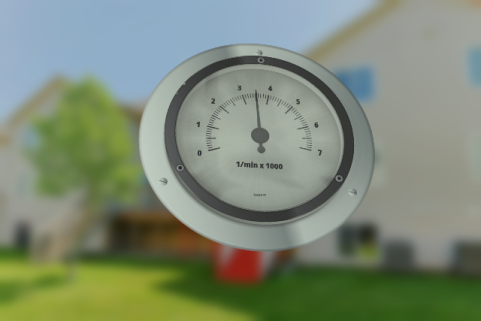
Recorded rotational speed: **3500** rpm
